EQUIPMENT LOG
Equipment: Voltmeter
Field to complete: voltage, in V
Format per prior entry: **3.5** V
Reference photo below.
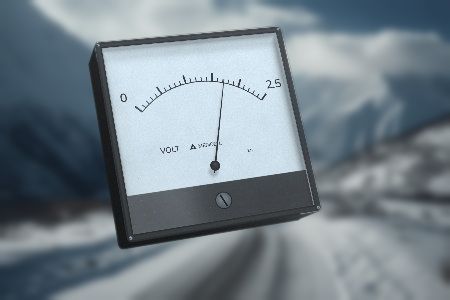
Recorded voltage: **1.7** V
